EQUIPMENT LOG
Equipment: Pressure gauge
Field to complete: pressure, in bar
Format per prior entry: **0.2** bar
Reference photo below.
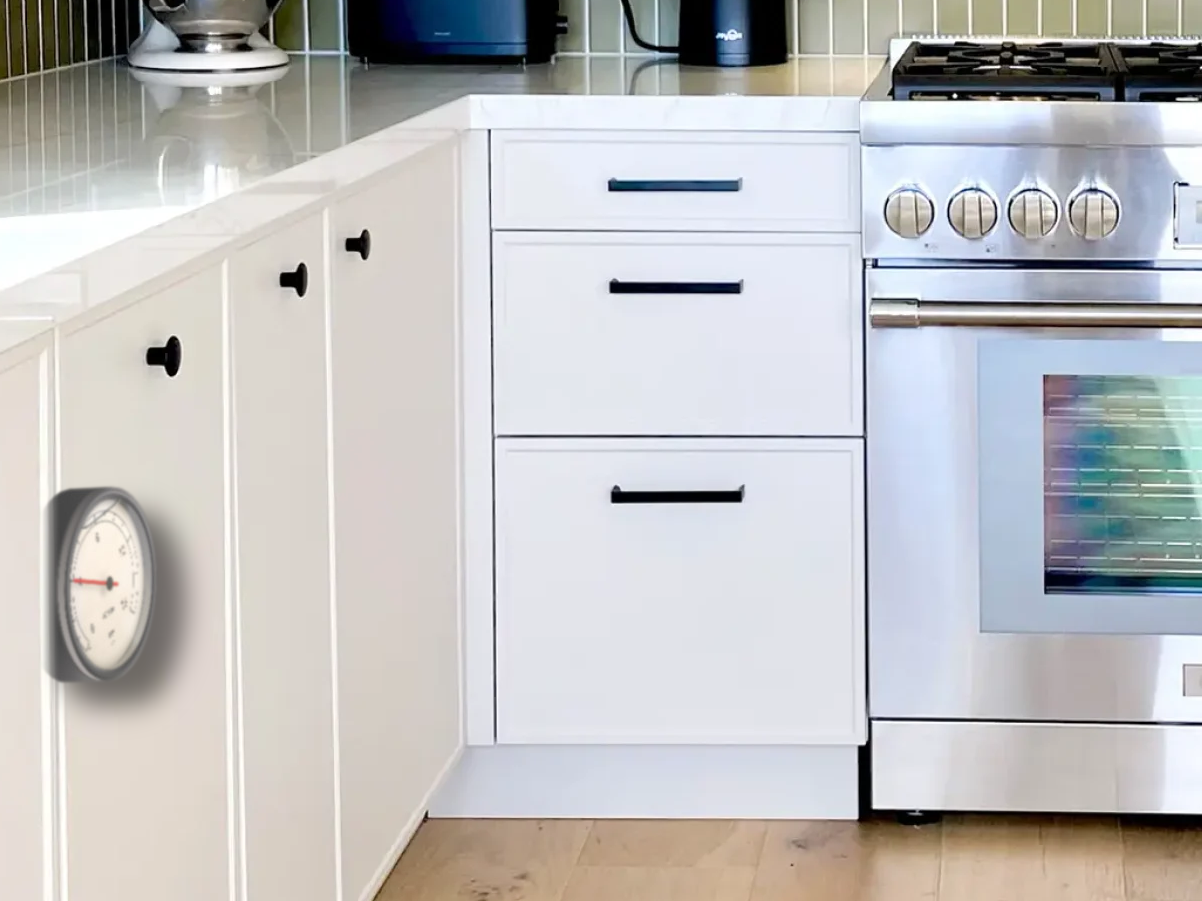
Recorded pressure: **4** bar
